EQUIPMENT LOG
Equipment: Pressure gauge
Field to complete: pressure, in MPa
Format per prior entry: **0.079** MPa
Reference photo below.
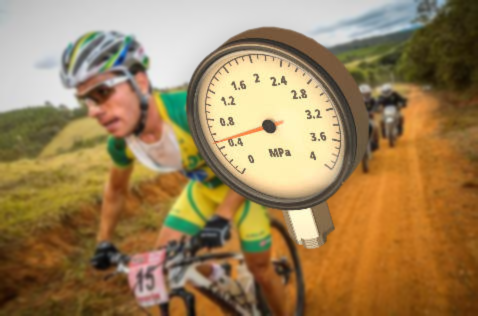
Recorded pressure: **0.5** MPa
